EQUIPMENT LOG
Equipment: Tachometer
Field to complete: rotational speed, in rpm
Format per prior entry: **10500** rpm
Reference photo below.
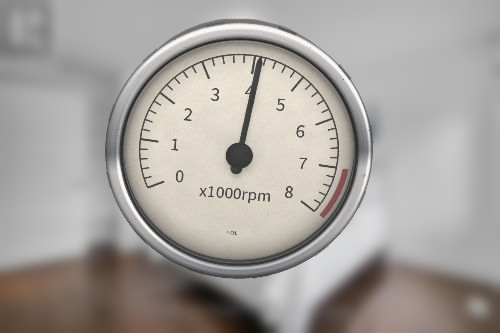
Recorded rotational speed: **4100** rpm
